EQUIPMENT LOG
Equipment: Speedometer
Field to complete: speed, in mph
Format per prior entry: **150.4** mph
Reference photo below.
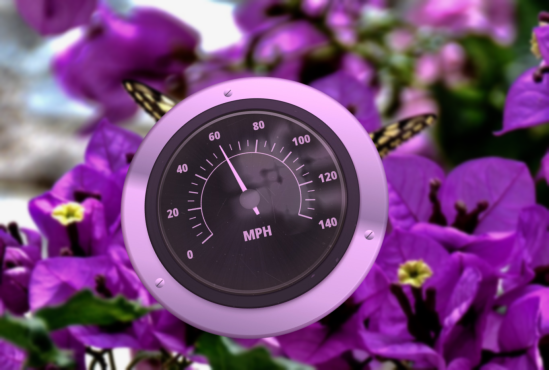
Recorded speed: **60** mph
